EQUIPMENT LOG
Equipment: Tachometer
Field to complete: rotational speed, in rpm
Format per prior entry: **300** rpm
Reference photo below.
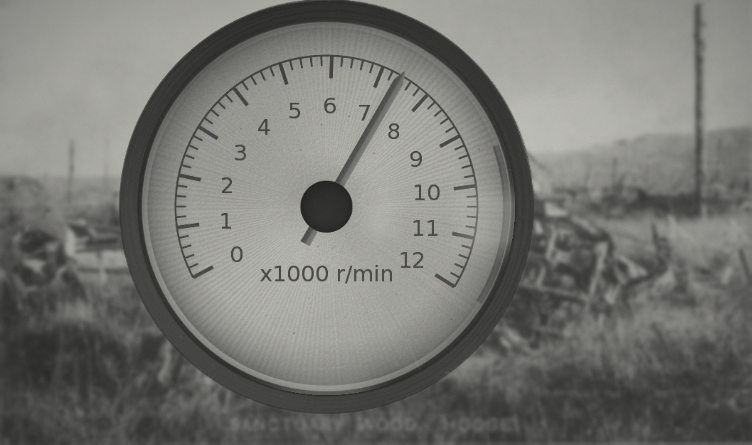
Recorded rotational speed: **7400** rpm
